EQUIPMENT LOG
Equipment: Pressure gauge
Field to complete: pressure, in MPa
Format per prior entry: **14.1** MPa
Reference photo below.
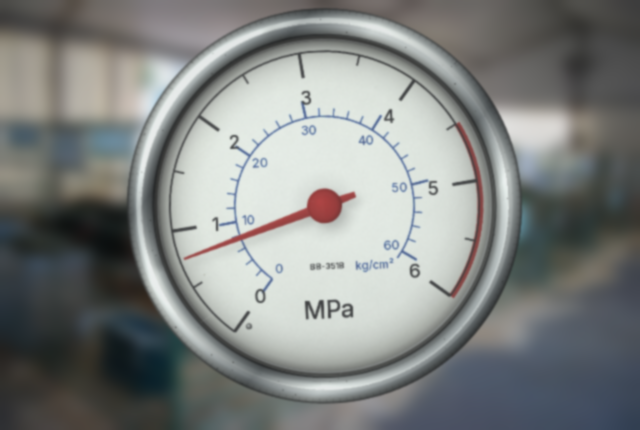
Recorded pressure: **0.75** MPa
